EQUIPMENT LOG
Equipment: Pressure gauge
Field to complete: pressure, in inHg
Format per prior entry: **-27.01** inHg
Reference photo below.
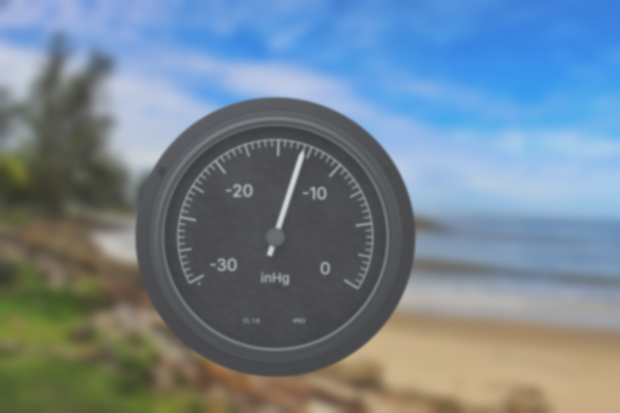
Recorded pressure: **-13** inHg
